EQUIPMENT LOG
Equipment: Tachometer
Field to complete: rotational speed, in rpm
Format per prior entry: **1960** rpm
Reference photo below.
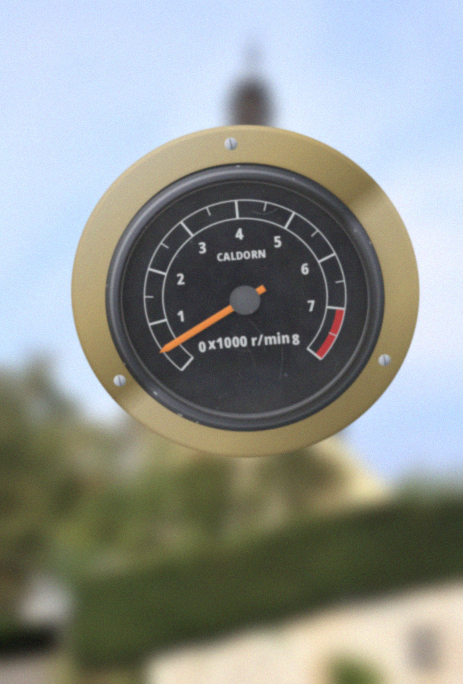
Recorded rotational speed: **500** rpm
